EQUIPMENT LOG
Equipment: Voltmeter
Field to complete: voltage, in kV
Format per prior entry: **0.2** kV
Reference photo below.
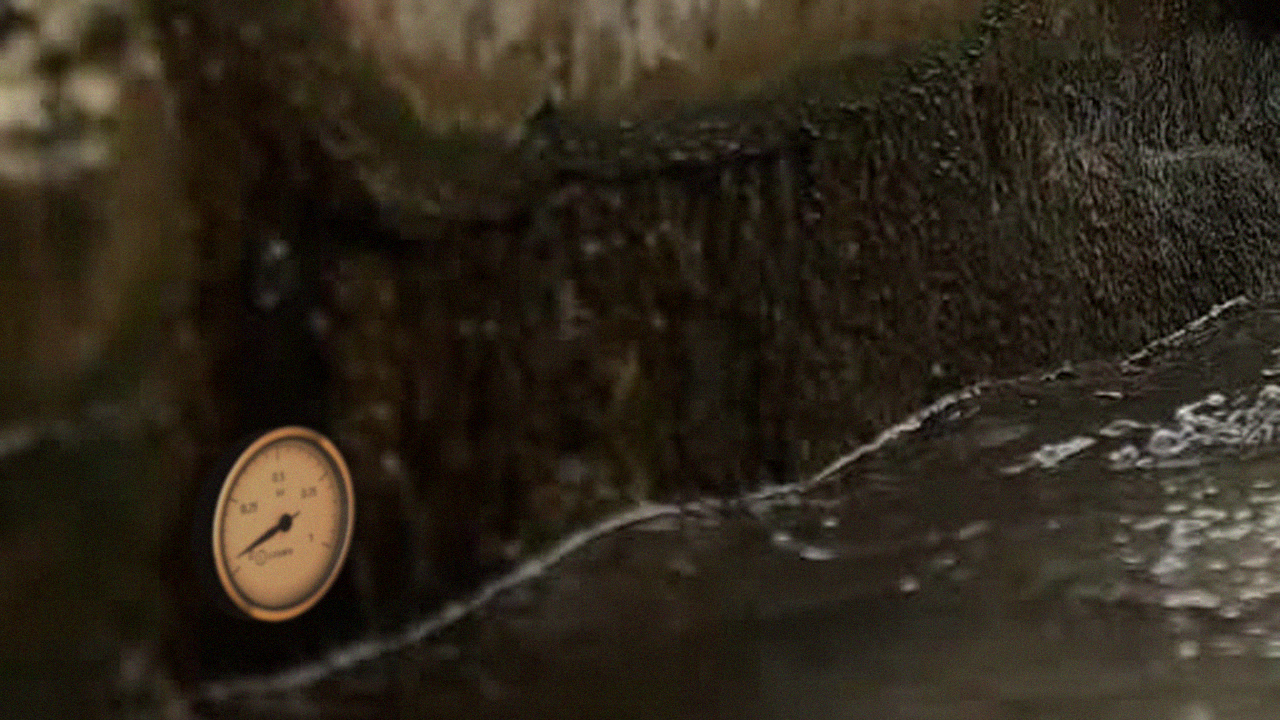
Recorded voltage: **0.05** kV
